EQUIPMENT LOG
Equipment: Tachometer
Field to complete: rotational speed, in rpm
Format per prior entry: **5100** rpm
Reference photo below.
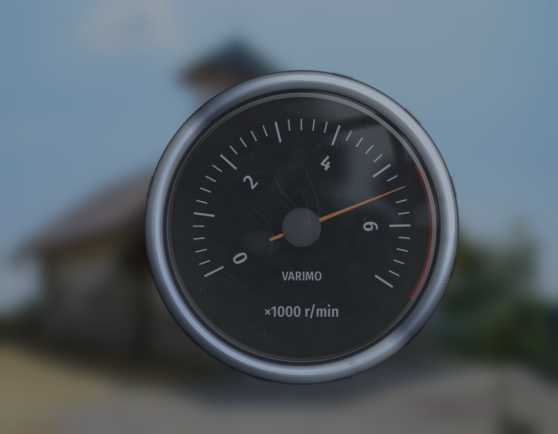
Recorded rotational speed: **5400** rpm
